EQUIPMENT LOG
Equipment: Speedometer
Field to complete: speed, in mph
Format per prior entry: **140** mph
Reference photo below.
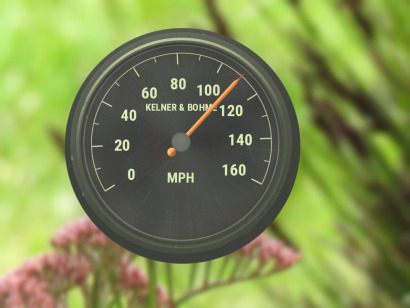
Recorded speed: **110** mph
